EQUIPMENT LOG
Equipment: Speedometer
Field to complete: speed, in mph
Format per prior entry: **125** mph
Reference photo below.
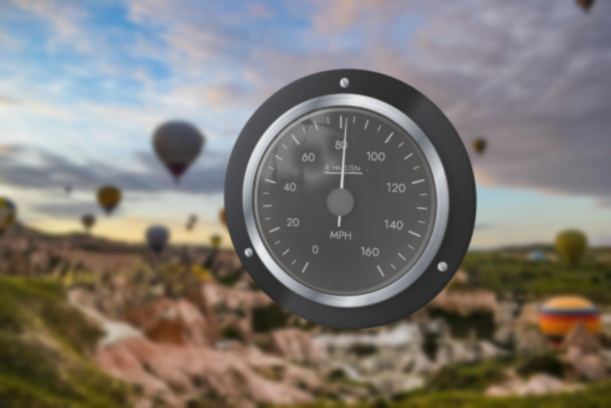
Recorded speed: **82.5** mph
